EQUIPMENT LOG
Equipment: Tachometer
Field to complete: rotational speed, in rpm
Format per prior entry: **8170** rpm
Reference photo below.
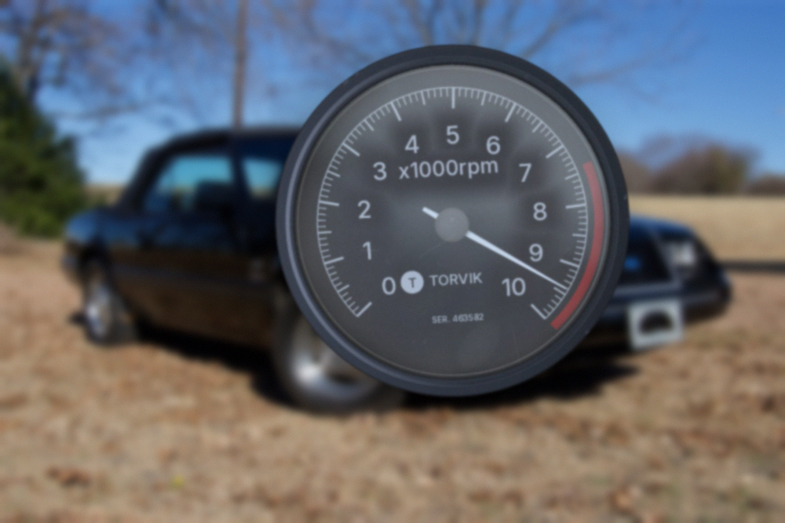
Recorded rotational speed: **9400** rpm
